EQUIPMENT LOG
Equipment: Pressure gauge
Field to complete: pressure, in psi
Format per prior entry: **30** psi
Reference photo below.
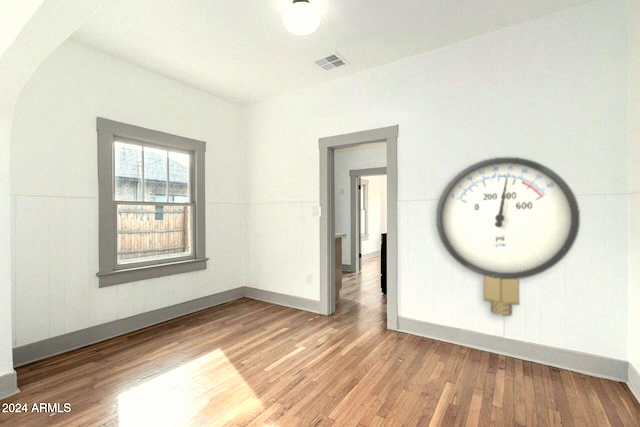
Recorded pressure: **350** psi
